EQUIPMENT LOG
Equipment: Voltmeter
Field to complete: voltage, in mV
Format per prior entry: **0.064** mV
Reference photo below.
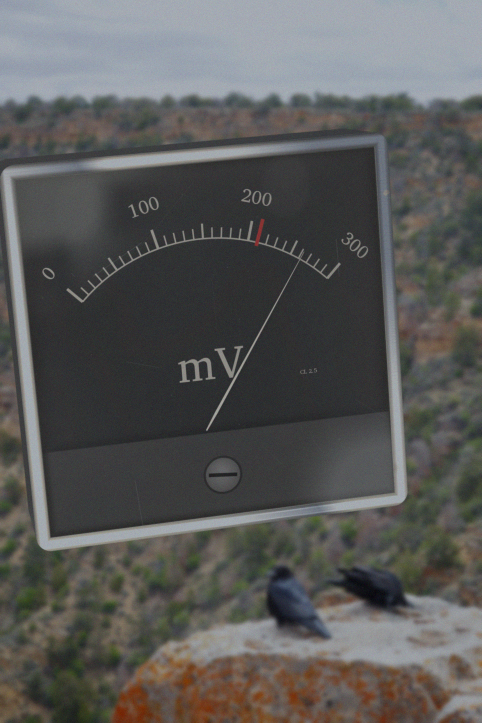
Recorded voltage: **260** mV
